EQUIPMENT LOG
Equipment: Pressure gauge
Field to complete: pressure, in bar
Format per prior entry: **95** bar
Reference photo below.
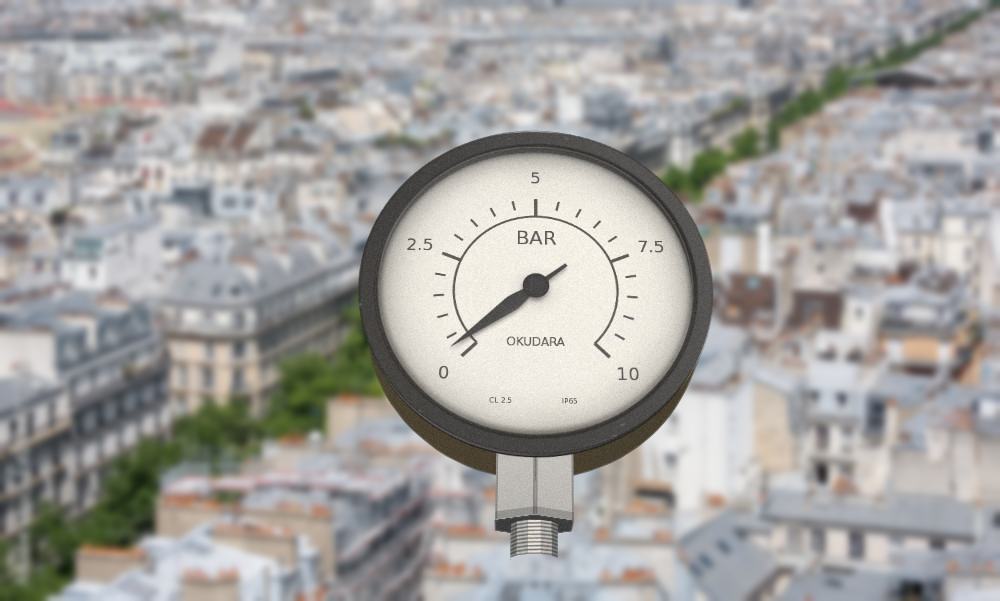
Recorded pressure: **0.25** bar
